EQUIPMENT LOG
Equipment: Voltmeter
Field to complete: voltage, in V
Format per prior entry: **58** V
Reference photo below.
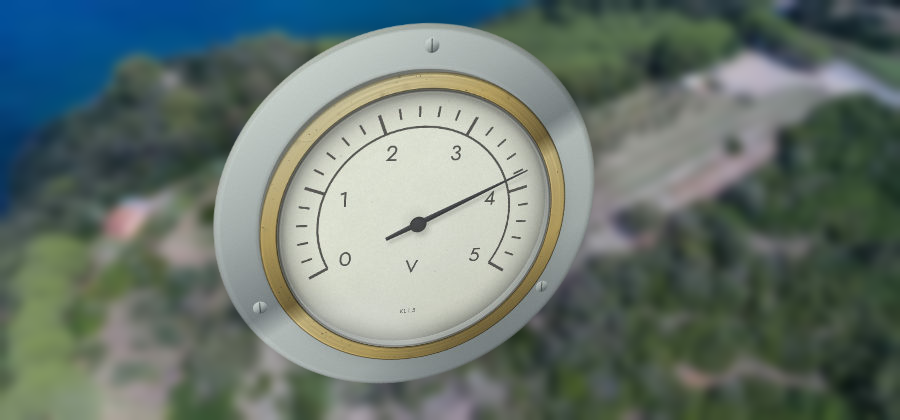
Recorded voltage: **3.8** V
